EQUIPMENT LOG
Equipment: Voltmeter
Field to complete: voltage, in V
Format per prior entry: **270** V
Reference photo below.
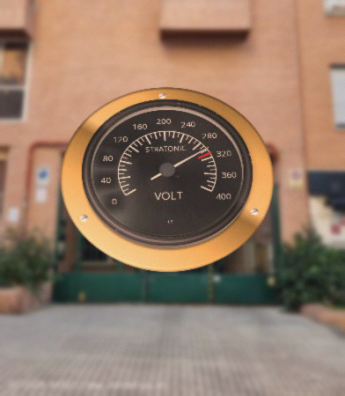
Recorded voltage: **300** V
